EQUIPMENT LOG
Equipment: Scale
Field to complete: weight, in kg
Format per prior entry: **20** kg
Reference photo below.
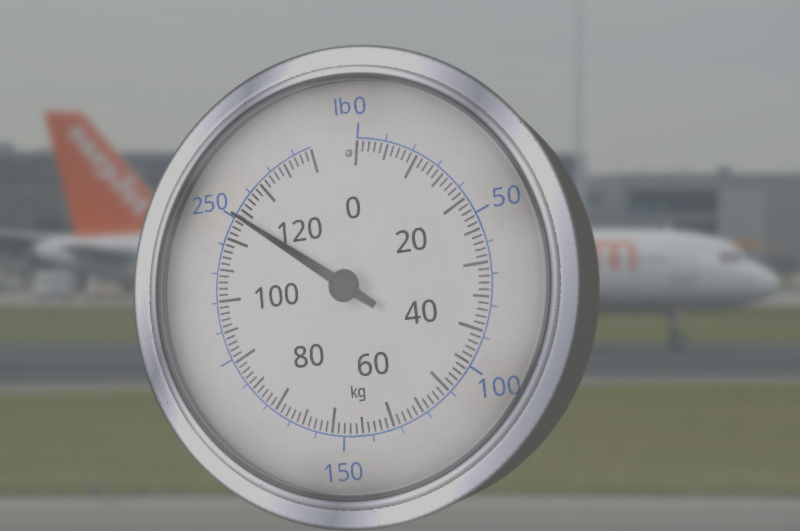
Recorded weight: **114** kg
